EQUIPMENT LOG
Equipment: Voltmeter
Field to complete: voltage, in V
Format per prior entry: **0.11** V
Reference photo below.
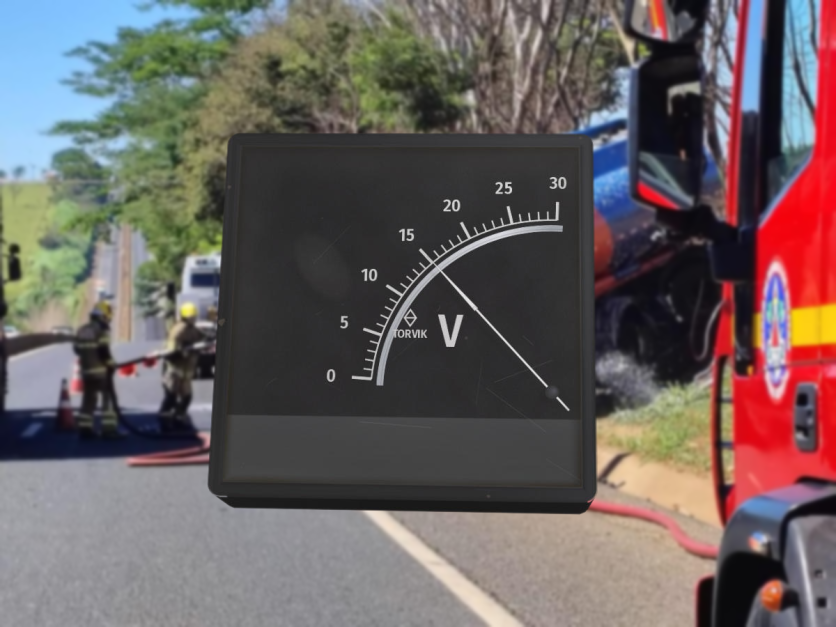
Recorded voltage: **15** V
